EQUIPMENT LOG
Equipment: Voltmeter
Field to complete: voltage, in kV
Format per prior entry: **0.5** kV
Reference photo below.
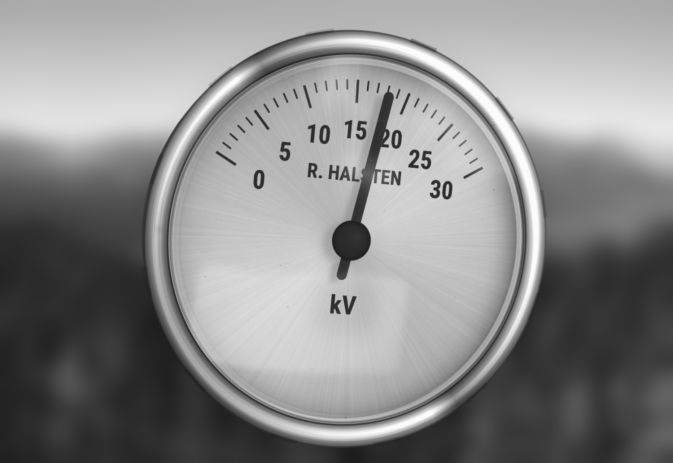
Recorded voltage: **18** kV
